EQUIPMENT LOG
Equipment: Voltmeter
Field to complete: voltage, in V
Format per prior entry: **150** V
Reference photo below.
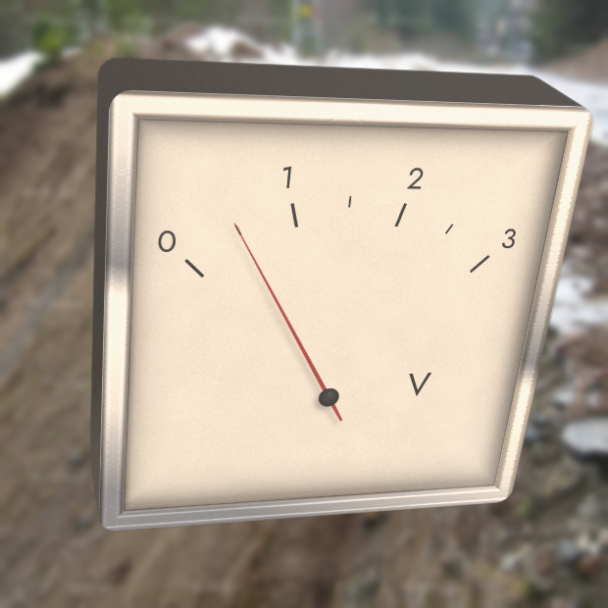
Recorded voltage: **0.5** V
